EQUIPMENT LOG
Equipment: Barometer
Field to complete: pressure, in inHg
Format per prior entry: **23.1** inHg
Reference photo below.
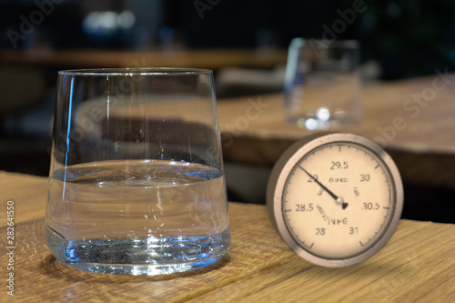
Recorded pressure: **29** inHg
